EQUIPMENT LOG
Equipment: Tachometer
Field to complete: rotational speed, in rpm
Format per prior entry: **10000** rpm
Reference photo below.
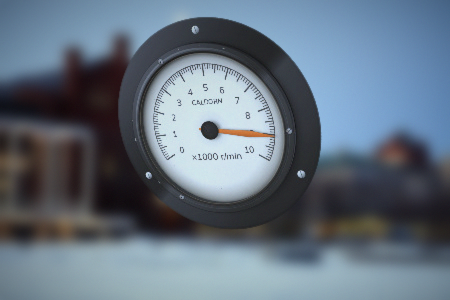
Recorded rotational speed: **9000** rpm
